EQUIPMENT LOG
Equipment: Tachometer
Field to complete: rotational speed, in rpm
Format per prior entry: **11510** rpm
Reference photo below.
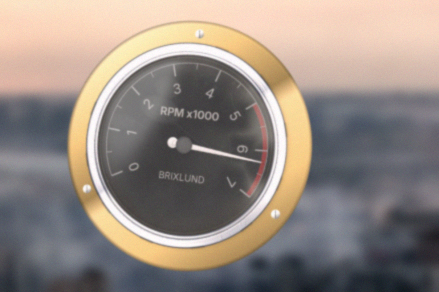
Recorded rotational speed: **6250** rpm
